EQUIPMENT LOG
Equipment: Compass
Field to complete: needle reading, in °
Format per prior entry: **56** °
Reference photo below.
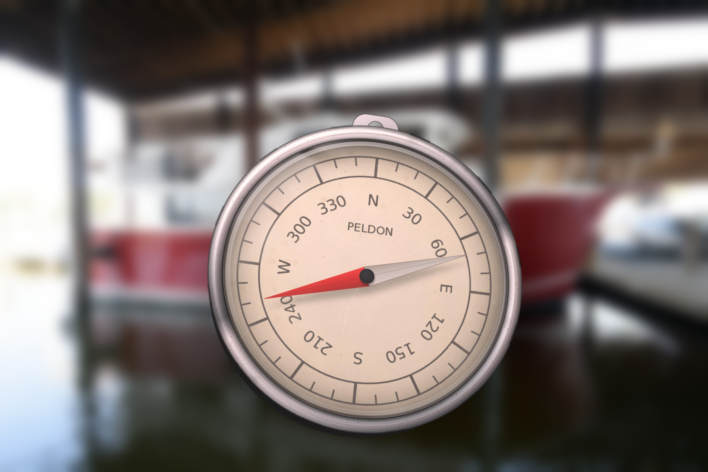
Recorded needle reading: **250** °
